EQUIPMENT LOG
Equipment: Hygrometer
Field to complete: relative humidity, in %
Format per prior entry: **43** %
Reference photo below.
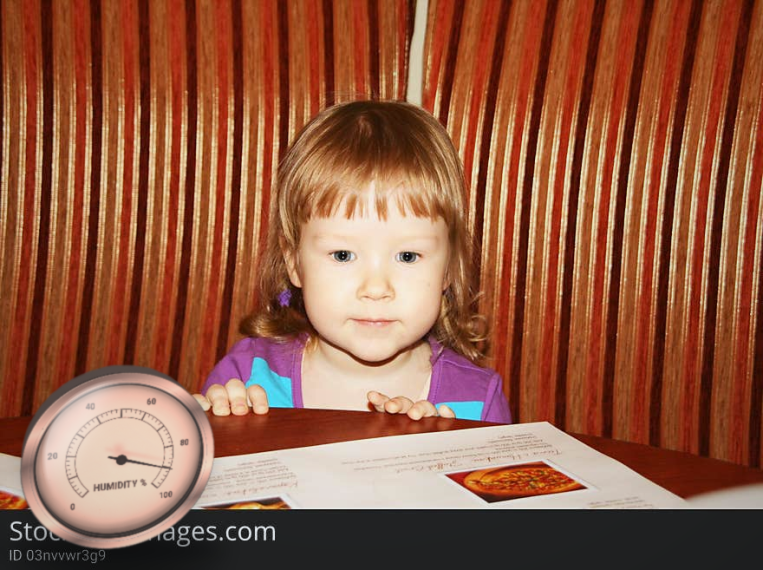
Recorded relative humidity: **90** %
